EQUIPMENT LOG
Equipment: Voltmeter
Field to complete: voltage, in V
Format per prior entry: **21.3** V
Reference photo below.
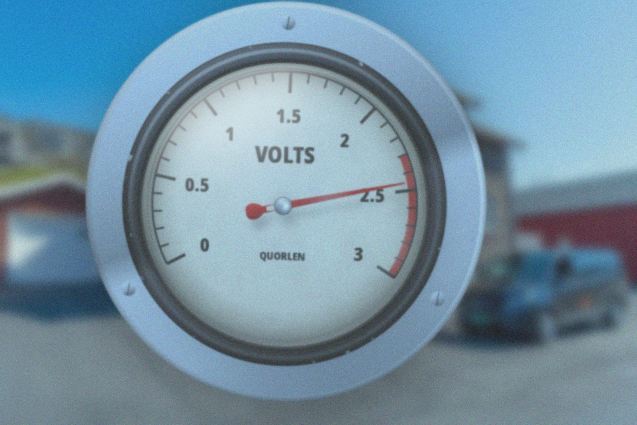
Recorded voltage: **2.45** V
